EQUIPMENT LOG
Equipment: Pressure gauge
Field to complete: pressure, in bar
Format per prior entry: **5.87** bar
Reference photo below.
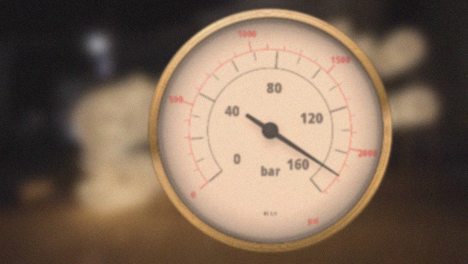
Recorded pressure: **150** bar
